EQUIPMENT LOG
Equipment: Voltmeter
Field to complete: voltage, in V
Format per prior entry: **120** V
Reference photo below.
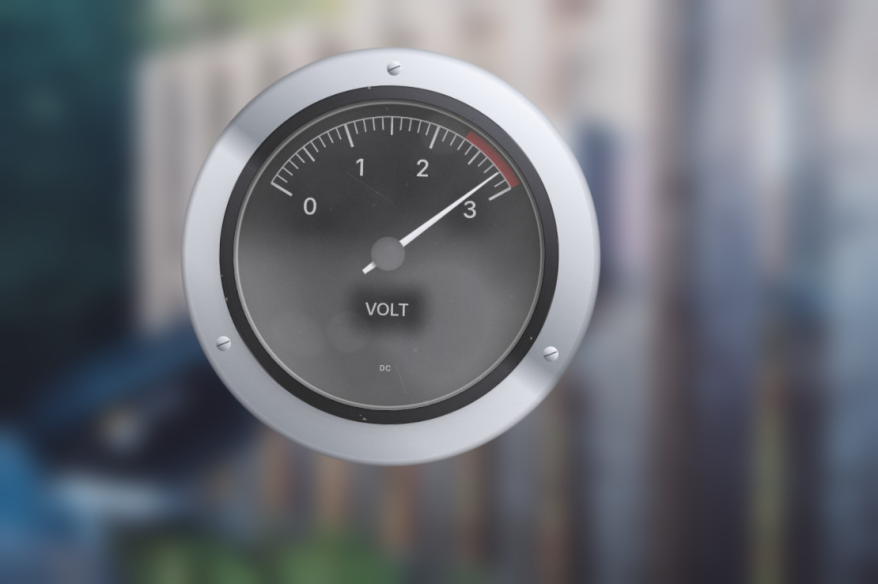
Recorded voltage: **2.8** V
